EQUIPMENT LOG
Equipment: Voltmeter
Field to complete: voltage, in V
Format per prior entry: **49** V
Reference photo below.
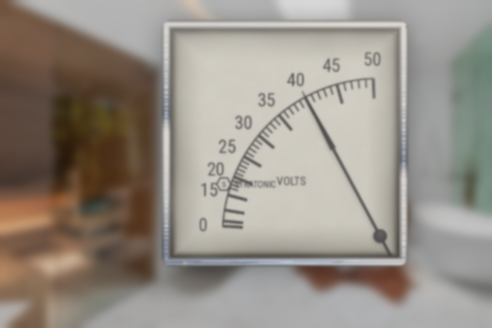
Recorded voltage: **40** V
